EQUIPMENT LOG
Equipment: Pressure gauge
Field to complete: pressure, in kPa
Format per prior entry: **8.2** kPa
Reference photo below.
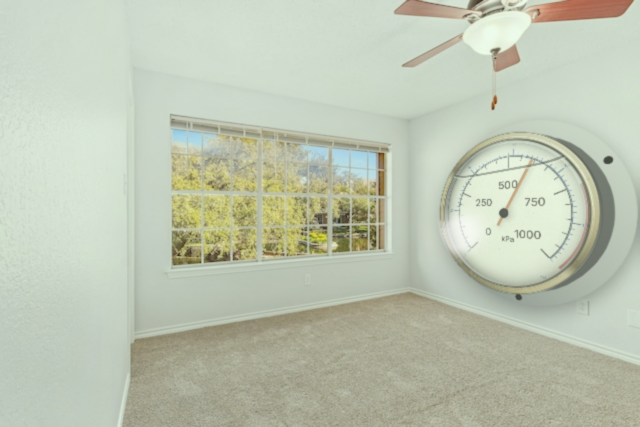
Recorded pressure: **600** kPa
